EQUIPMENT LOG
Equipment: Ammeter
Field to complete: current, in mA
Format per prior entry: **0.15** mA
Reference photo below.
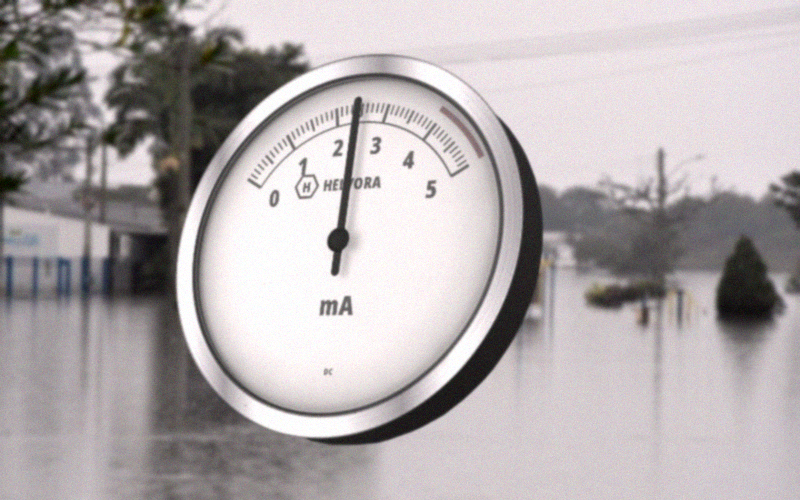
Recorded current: **2.5** mA
